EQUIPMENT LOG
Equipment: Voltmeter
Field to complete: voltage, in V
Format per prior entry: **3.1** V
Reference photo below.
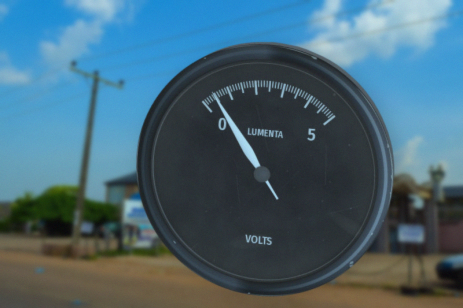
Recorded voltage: **0.5** V
